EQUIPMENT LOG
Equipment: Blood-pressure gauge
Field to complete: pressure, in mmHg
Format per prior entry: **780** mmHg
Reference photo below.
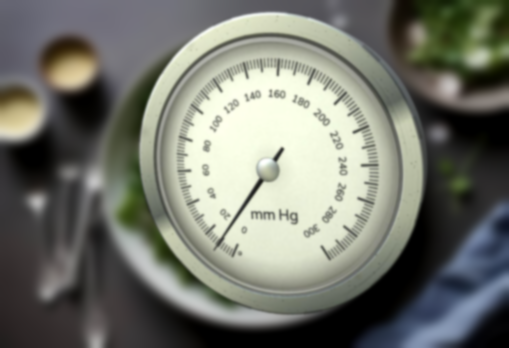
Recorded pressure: **10** mmHg
